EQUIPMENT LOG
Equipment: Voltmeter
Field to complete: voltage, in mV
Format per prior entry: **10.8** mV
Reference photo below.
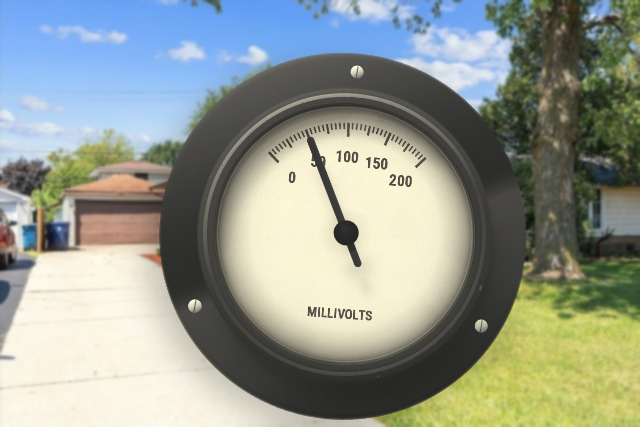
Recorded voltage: **50** mV
